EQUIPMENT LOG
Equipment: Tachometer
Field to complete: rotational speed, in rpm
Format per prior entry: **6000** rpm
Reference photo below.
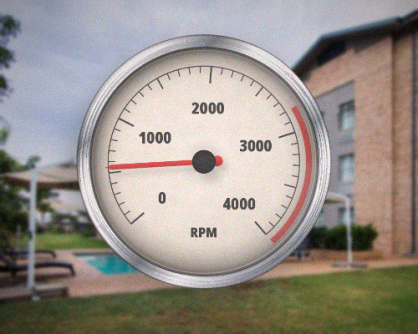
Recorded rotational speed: **550** rpm
